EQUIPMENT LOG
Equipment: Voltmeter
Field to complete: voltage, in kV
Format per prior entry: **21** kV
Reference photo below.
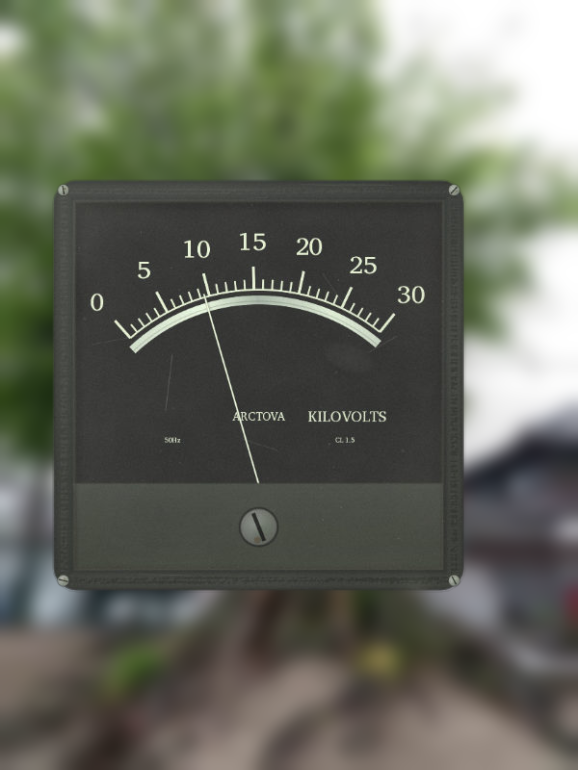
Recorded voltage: **9.5** kV
